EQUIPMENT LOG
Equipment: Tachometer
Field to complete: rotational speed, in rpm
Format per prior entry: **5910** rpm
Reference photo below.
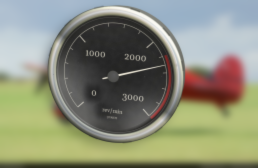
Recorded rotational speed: **2300** rpm
